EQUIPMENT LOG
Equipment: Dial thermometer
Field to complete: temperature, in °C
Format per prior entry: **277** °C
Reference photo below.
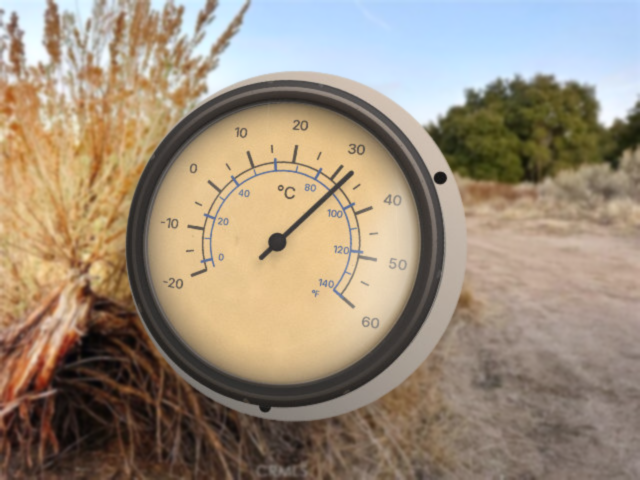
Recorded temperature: **32.5** °C
